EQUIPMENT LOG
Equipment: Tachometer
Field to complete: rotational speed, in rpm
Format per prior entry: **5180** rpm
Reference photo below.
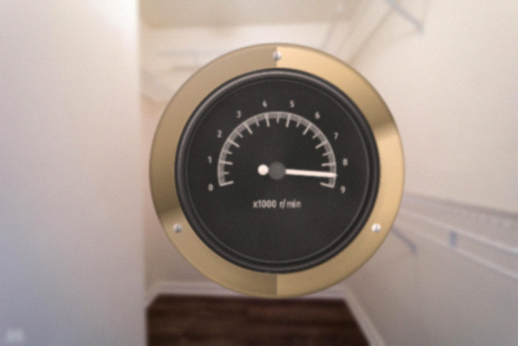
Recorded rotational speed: **8500** rpm
